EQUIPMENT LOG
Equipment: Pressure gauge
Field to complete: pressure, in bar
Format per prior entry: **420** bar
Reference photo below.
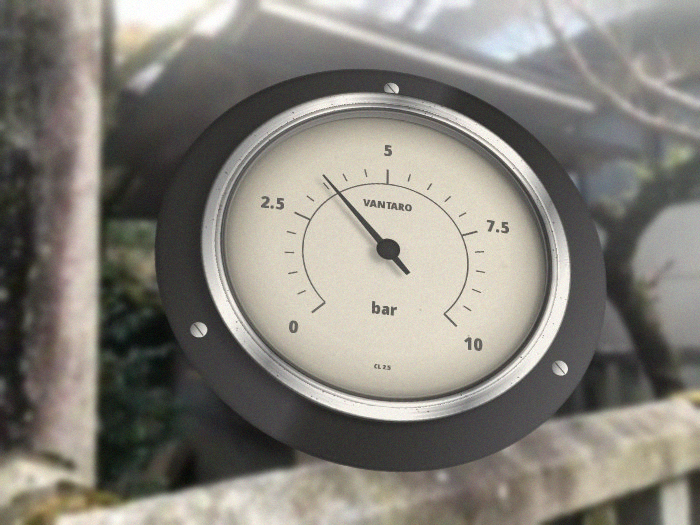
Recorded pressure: **3.5** bar
